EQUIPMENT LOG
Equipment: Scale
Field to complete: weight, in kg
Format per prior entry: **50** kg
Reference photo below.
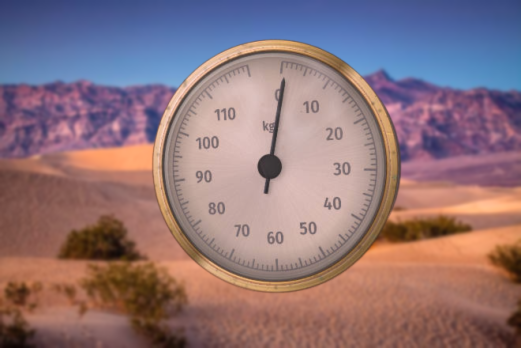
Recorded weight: **1** kg
